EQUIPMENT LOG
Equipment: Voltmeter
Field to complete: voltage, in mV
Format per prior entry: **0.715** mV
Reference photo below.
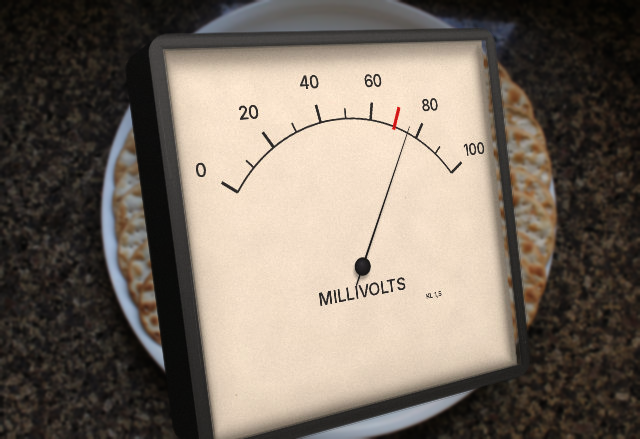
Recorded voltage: **75** mV
